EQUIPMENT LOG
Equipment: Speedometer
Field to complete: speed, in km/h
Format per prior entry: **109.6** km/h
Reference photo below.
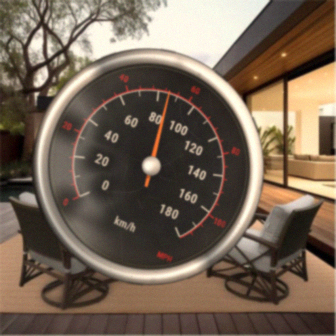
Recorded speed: **85** km/h
